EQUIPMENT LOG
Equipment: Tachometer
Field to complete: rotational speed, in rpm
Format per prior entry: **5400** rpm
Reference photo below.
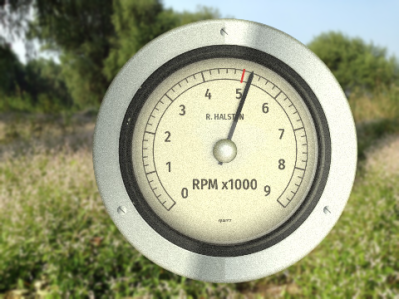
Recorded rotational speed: **5200** rpm
